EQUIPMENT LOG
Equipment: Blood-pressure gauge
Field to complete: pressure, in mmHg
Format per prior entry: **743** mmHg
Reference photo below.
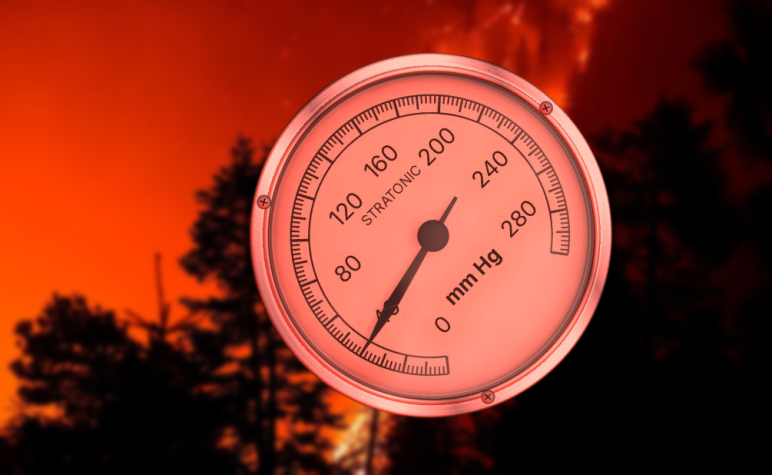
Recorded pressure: **40** mmHg
